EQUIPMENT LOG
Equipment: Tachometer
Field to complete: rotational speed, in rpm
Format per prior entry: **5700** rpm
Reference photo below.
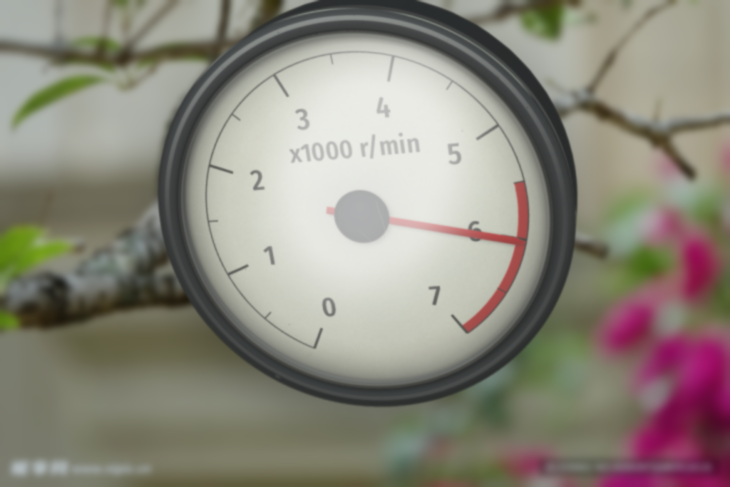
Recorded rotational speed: **6000** rpm
